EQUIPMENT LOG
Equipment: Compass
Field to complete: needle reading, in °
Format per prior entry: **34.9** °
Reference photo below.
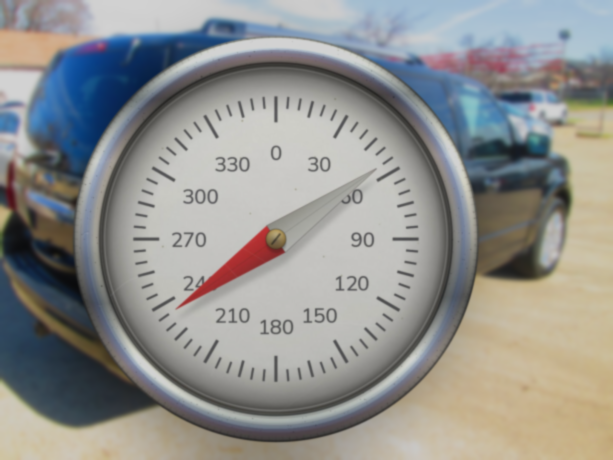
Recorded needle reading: **235** °
